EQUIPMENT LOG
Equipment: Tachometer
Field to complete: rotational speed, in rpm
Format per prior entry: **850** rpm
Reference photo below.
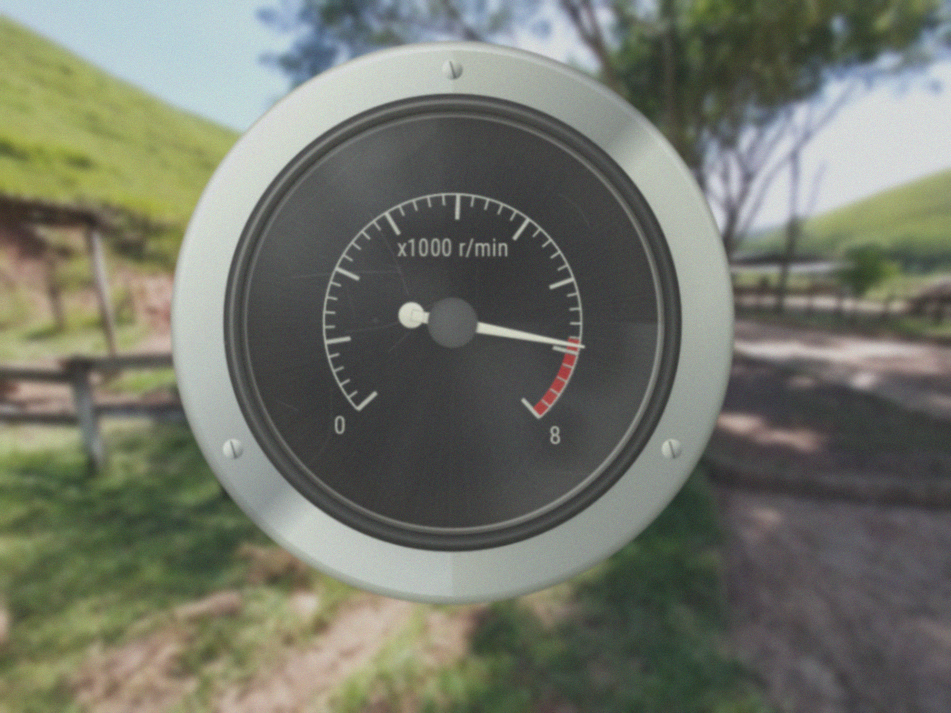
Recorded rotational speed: **6900** rpm
